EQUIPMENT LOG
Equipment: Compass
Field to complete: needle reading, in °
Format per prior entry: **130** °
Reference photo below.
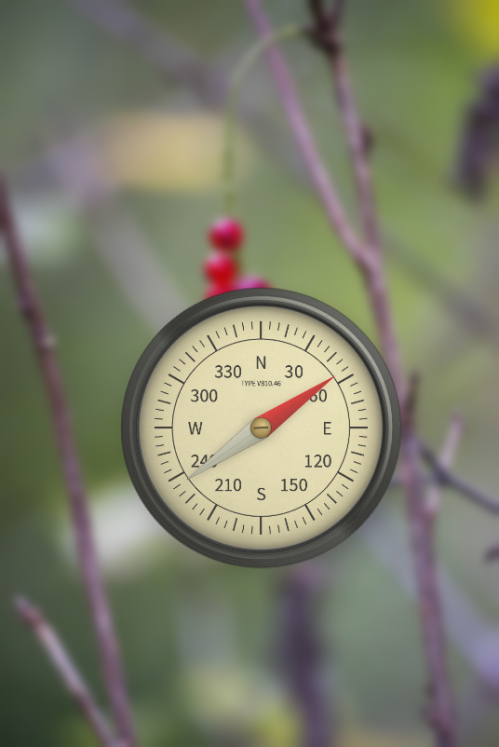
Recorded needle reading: **55** °
